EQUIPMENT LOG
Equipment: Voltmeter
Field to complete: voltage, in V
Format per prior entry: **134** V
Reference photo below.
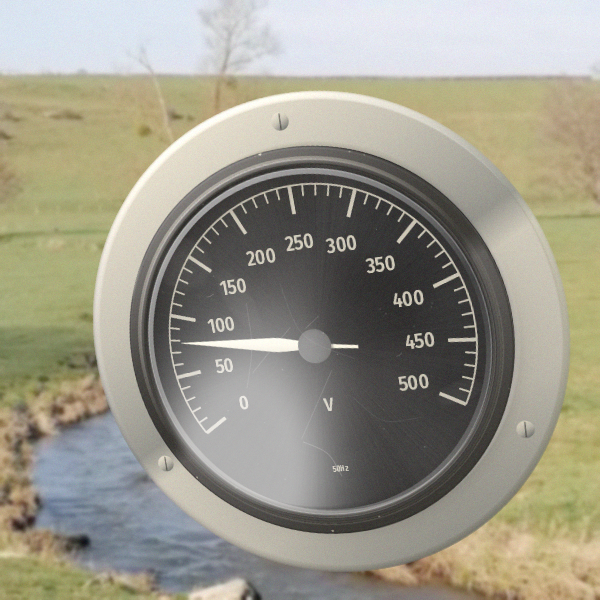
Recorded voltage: **80** V
